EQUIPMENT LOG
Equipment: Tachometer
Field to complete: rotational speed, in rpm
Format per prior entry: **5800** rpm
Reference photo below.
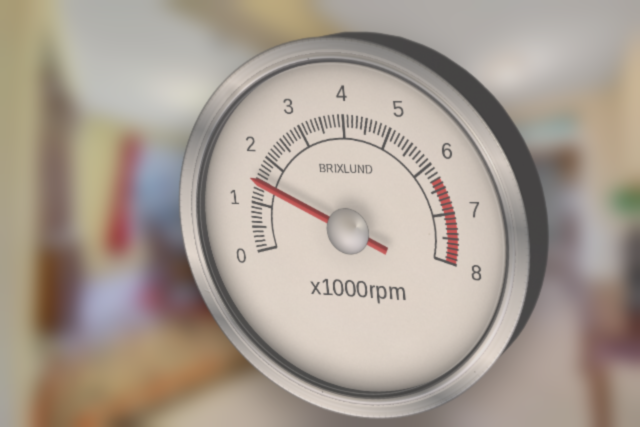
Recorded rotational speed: **1500** rpm
